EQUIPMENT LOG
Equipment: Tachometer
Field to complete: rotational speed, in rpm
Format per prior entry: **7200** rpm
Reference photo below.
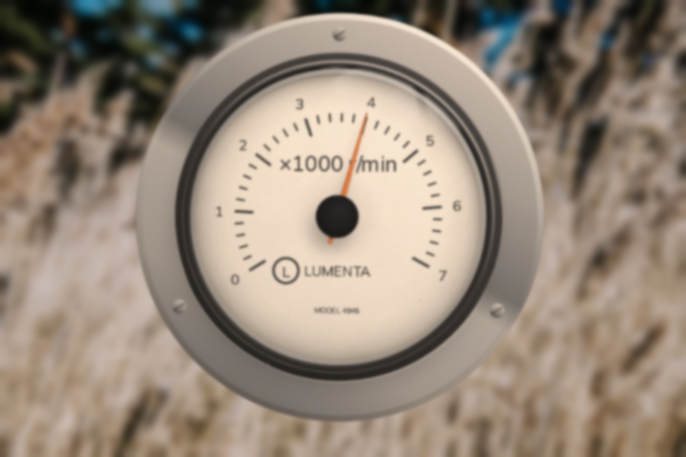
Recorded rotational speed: **4000** rpm
